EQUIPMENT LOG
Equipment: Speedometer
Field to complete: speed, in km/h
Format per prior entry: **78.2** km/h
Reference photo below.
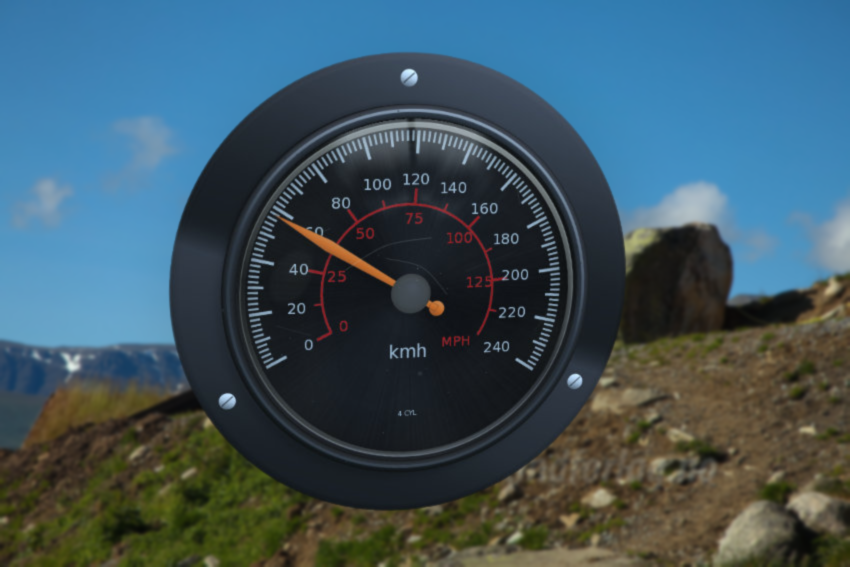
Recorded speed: **58** km/h
